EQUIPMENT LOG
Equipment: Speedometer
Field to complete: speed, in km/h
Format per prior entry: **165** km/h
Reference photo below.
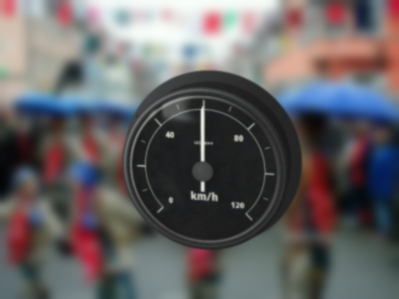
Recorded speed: **60** km/h
